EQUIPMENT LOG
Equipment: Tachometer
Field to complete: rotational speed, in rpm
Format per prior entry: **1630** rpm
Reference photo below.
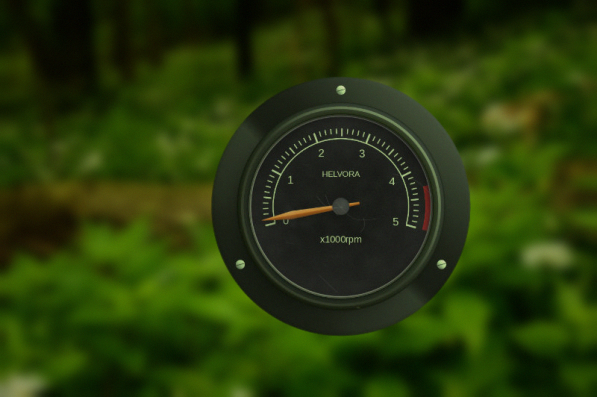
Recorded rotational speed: **100** rpm
